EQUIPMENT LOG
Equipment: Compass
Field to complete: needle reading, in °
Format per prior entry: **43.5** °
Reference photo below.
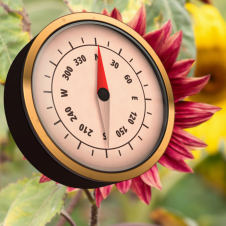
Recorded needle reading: **0** °
